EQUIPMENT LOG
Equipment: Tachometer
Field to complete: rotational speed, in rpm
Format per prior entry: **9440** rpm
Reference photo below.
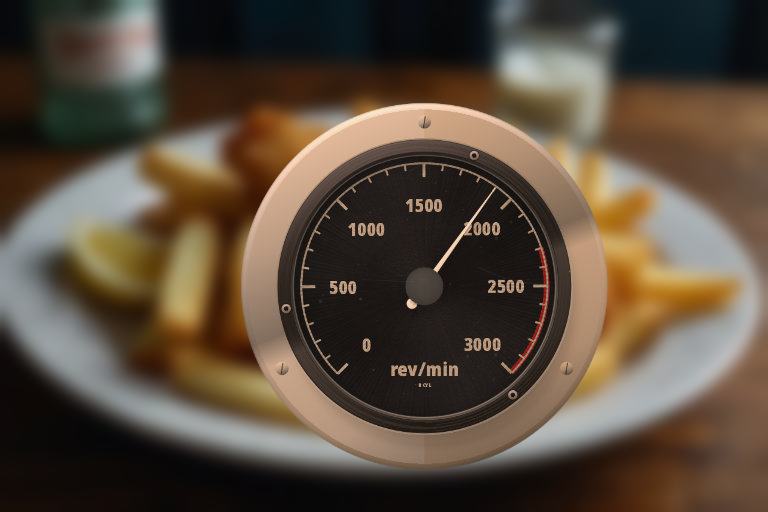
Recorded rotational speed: **1900** rpm
